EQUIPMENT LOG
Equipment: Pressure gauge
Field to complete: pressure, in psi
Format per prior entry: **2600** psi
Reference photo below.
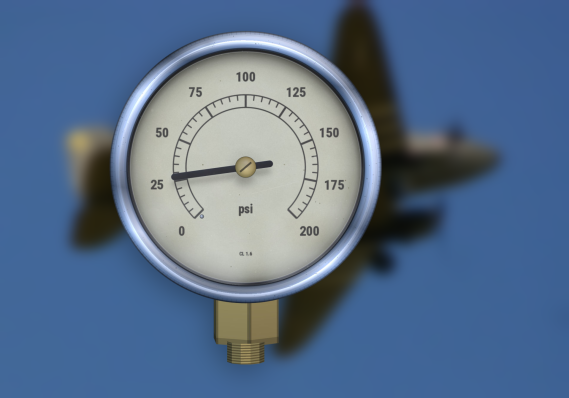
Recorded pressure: **27.5** psi
